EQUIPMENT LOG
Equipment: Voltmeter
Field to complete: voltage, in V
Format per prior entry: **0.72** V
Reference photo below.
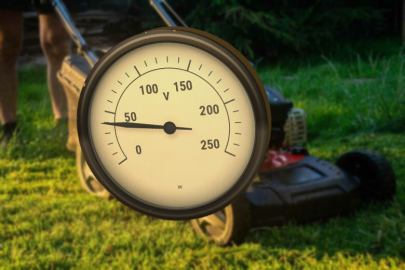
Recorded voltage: **40** V
